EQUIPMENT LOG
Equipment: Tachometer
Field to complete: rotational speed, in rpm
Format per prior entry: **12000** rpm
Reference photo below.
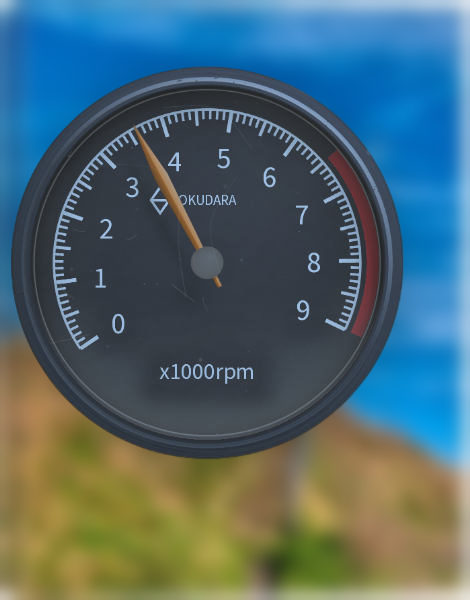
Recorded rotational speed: **3600** rpm
